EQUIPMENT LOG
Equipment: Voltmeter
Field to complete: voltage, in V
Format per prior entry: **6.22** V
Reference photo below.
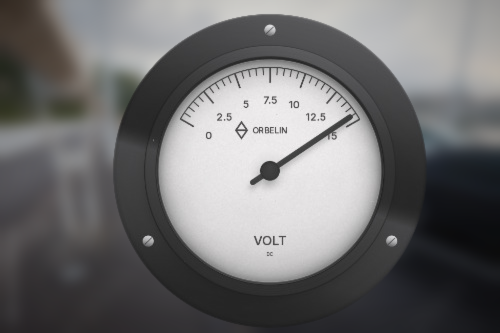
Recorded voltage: **14.5** V
